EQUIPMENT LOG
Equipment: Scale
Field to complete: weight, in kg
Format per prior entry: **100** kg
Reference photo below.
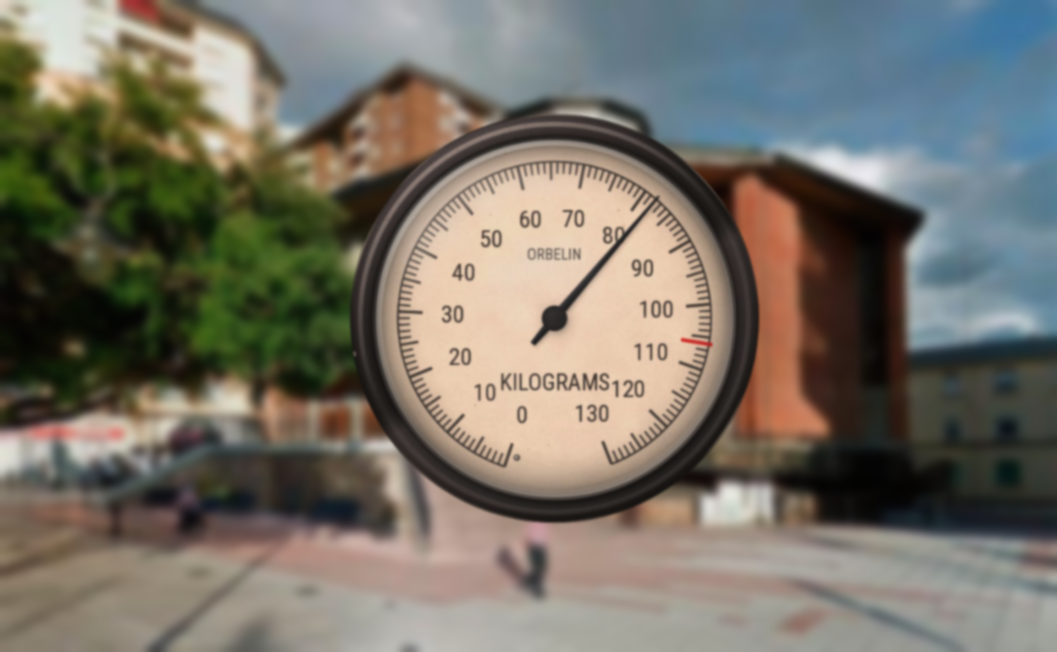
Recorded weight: **82** kg
